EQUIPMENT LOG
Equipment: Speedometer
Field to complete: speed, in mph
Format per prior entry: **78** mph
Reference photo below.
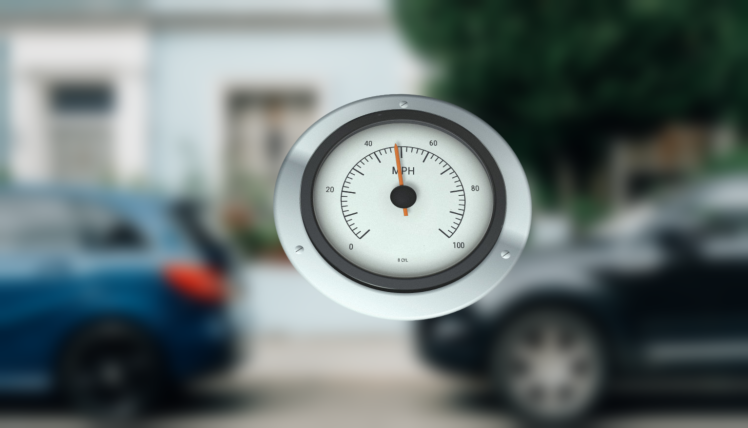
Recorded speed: **48** mph
